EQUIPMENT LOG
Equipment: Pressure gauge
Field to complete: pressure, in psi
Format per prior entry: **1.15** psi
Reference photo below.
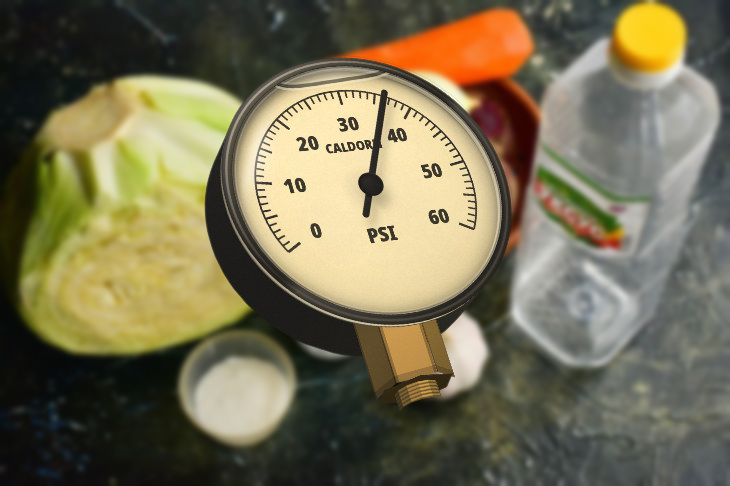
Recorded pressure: **36** psi
